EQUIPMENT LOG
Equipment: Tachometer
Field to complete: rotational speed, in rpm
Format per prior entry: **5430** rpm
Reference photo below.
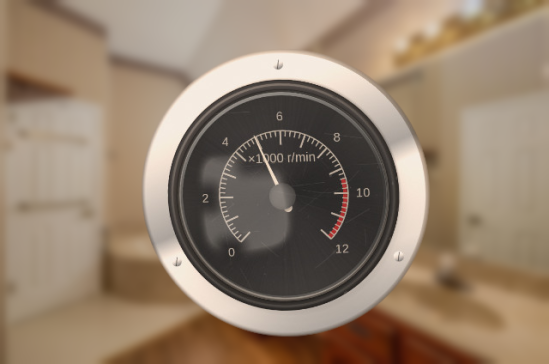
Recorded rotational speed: **5000** rpm
